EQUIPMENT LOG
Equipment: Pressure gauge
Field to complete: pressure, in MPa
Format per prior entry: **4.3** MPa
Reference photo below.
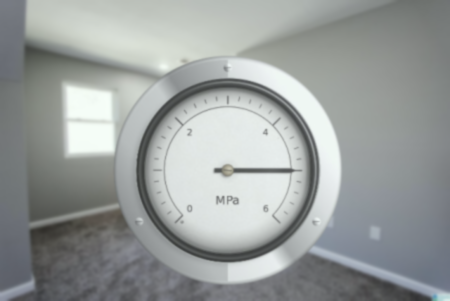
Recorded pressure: **5** MPa
